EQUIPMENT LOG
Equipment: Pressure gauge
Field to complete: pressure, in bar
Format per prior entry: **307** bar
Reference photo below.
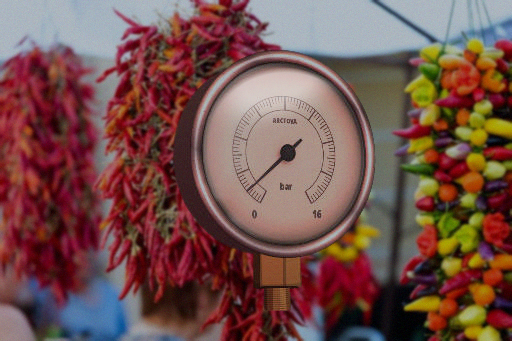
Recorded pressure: **1** bar
